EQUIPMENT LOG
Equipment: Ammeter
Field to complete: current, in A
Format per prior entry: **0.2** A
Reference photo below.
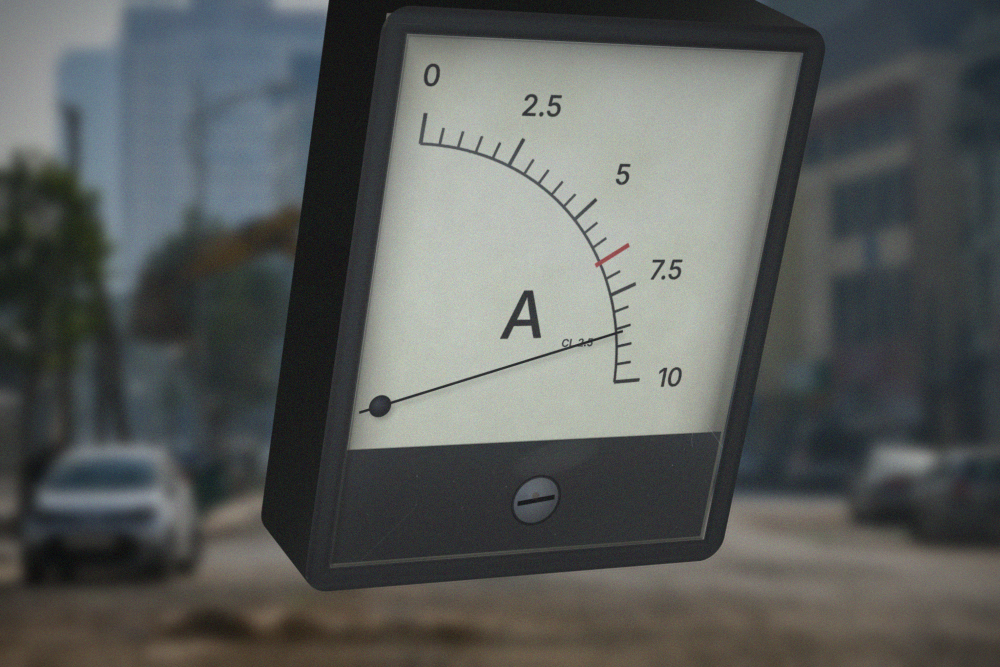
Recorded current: **8.5** A
